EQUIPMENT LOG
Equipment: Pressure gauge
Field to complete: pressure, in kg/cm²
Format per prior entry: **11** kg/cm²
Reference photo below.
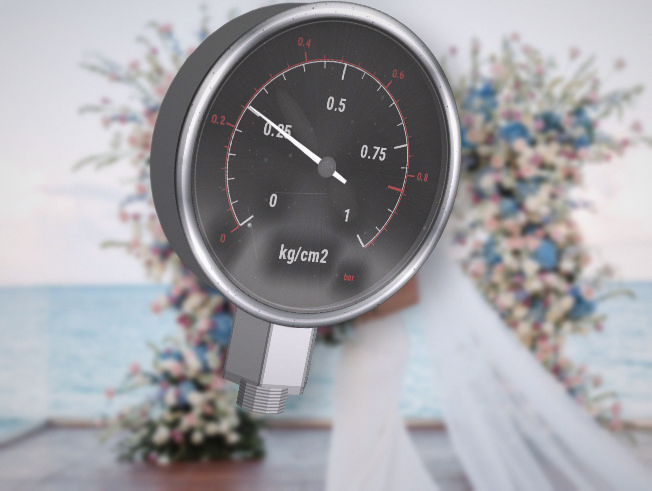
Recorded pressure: **0.25** kg/cm²
